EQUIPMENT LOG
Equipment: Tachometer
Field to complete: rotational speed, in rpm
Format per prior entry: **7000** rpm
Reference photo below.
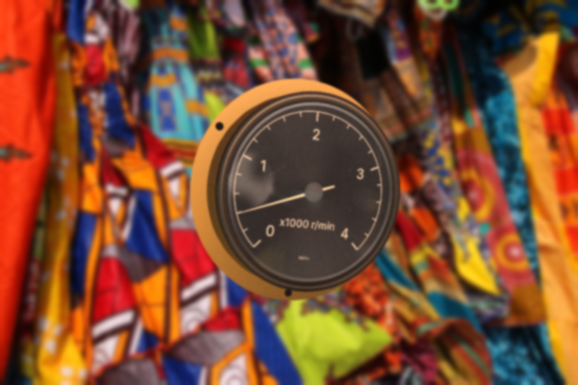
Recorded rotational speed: **400** rpm
